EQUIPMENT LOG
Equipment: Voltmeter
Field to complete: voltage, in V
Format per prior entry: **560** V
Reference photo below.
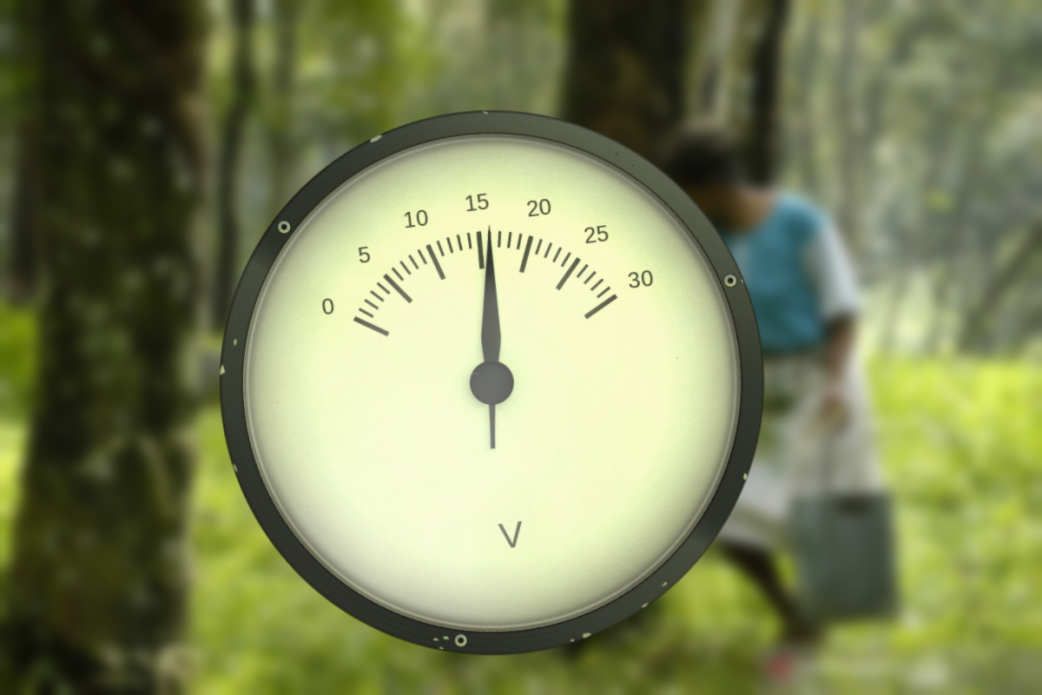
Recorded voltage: **16** V
